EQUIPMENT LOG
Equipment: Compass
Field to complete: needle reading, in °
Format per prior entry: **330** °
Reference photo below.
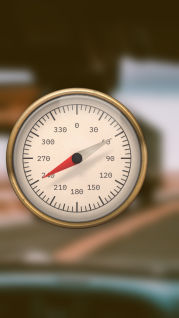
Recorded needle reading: **240** °
